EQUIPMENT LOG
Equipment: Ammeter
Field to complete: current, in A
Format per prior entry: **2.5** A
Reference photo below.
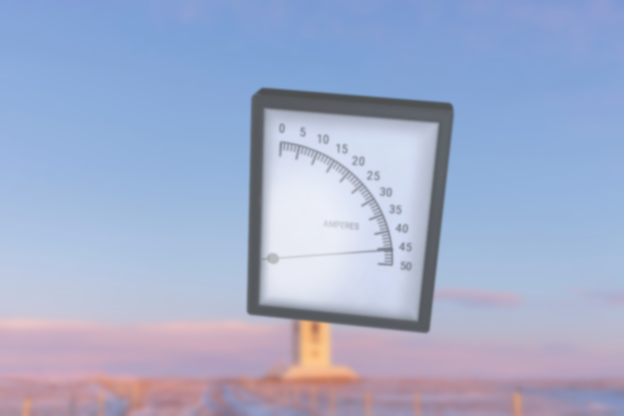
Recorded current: **45** A
